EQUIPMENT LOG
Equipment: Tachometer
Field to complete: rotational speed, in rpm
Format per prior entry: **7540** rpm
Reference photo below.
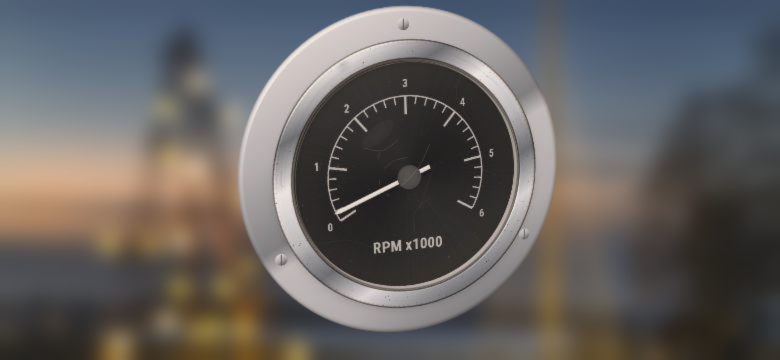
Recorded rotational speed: **200** rpm
